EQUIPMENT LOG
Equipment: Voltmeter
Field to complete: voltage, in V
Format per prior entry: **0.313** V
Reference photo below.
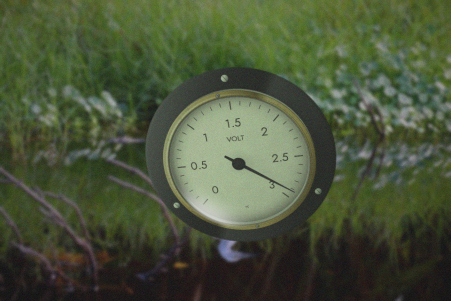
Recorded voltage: **2.9** V
